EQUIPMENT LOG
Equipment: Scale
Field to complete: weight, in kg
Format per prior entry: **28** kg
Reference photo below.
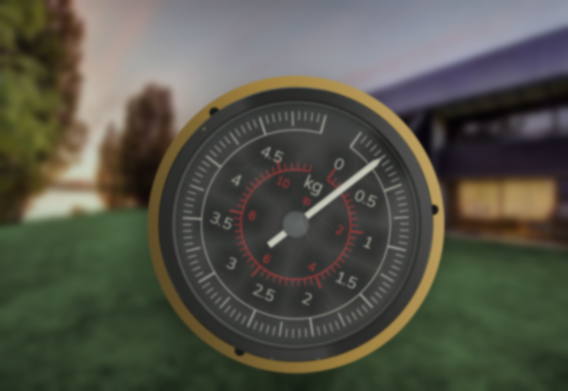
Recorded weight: **0.25** kg
